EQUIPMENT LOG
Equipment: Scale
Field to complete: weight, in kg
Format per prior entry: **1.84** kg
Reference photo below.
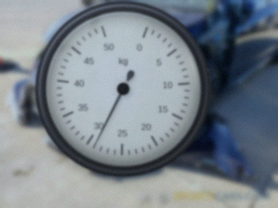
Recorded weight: **29** kg
